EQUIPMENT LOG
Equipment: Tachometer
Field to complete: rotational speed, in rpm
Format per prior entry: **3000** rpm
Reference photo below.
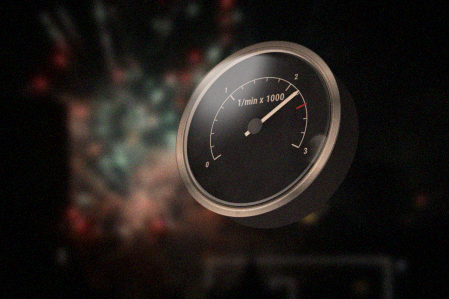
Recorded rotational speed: **2200** rpm
